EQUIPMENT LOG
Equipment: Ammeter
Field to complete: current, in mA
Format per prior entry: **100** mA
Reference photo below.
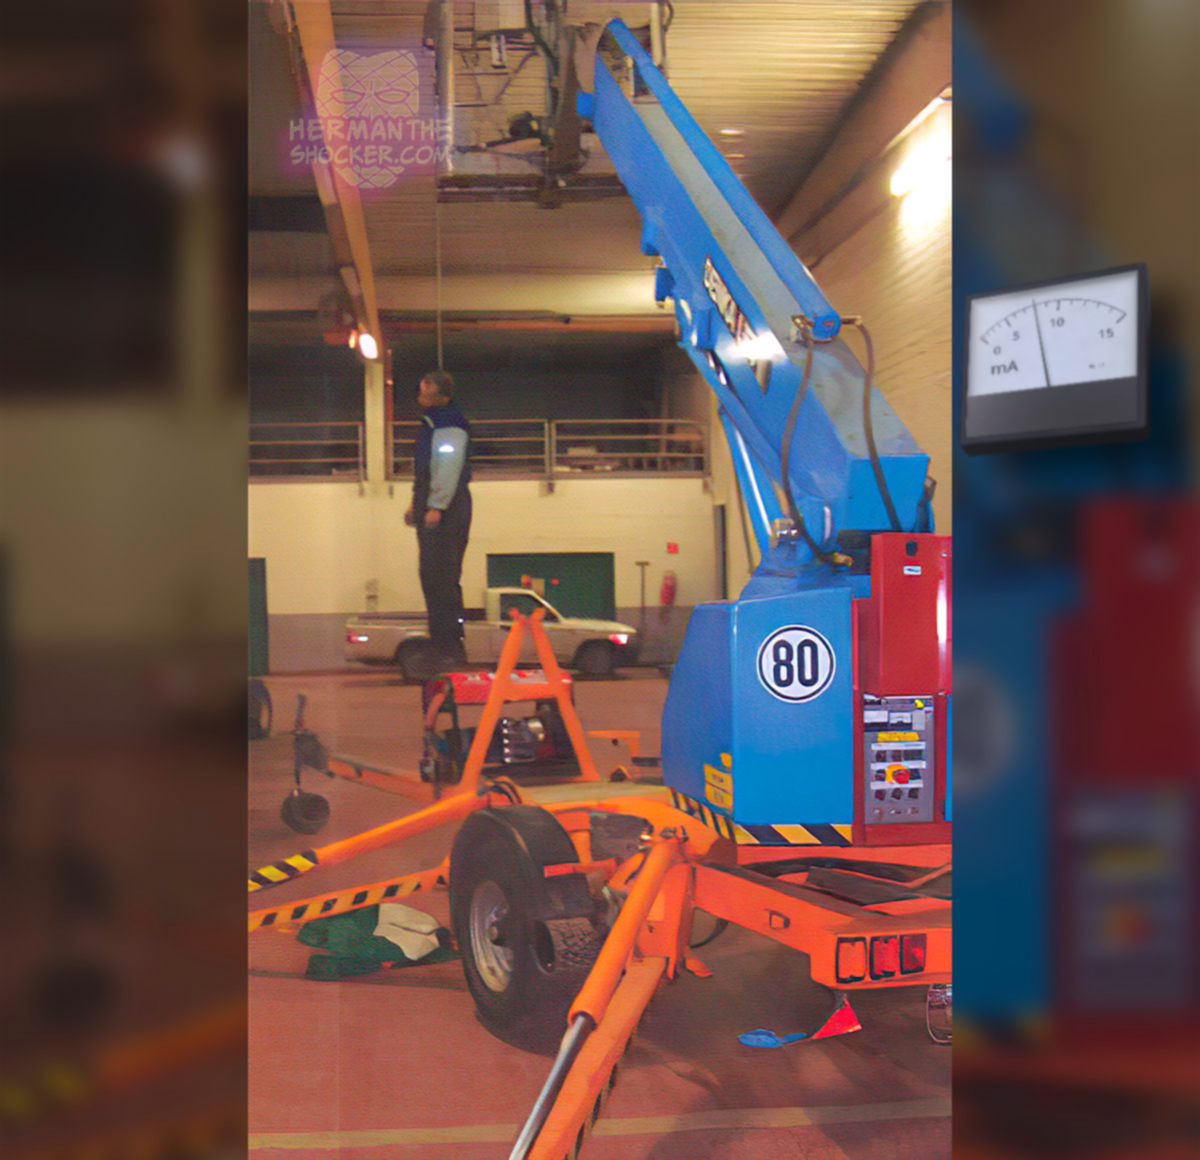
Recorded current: **8** mA
